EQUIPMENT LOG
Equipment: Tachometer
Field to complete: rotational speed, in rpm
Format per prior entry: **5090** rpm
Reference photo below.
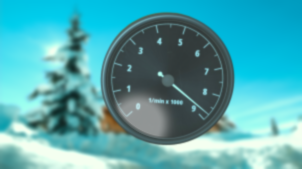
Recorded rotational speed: **8750** rpm
